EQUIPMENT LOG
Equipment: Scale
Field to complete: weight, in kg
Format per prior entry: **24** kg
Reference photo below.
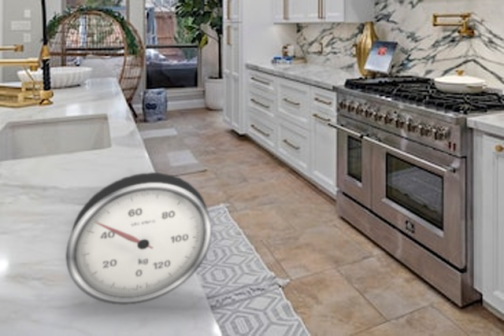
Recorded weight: **45** kg
